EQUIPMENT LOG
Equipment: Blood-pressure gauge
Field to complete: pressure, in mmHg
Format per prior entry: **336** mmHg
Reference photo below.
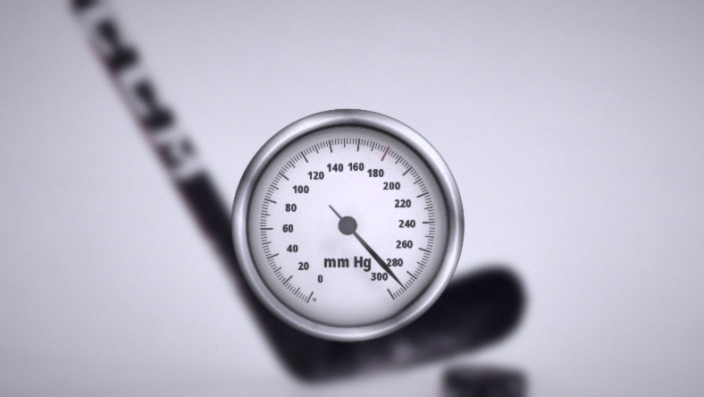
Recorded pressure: **290** mmHg
